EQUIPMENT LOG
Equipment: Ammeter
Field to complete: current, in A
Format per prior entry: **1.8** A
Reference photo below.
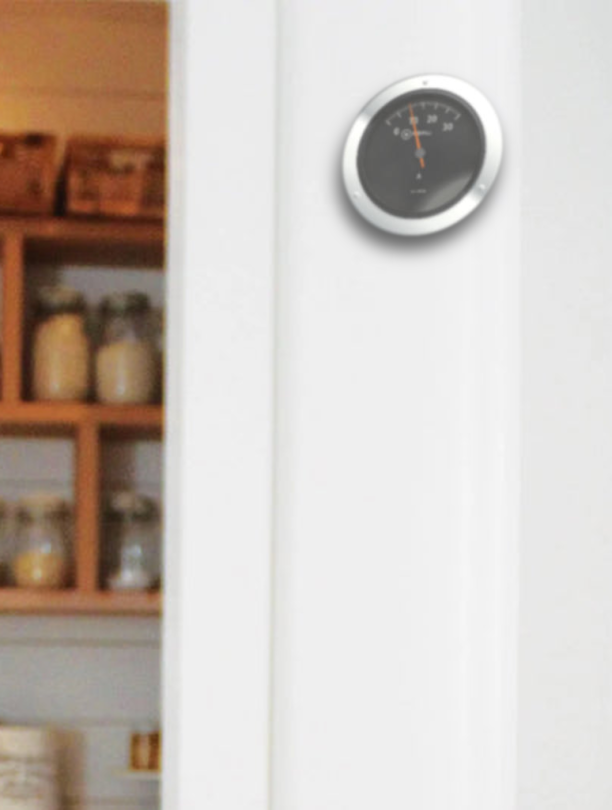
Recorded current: **10** A
